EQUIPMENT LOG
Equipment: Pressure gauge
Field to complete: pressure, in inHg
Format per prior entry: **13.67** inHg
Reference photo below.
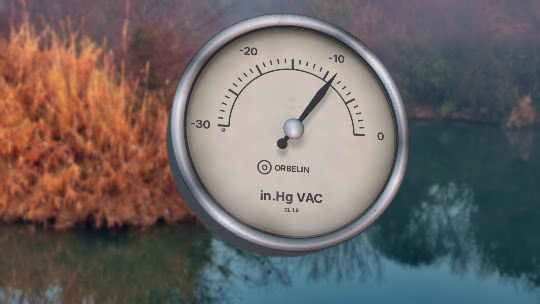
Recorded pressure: **-9** inHg
